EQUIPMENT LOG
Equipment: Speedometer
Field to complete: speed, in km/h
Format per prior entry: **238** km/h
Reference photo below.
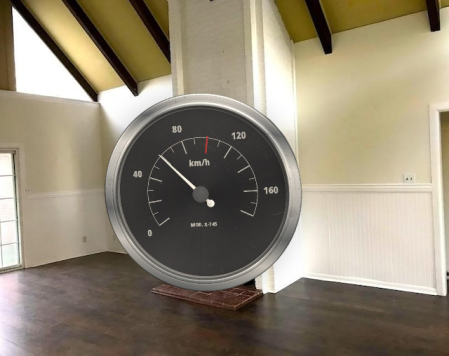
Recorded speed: **60** km/h
